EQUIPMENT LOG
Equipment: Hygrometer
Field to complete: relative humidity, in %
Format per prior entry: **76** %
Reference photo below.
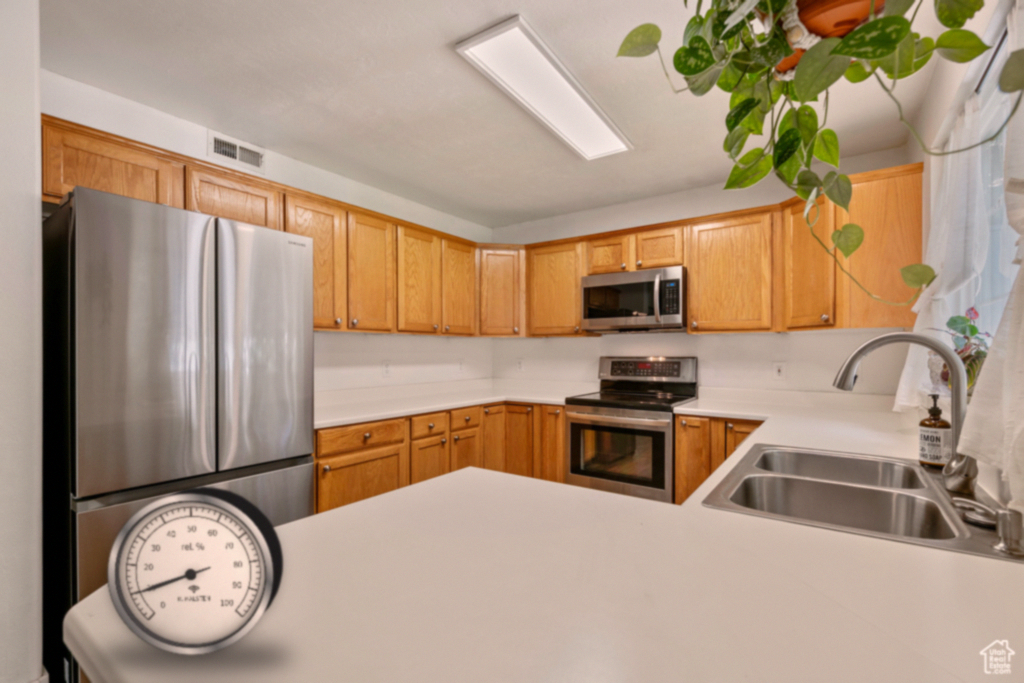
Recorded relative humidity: **10** %
